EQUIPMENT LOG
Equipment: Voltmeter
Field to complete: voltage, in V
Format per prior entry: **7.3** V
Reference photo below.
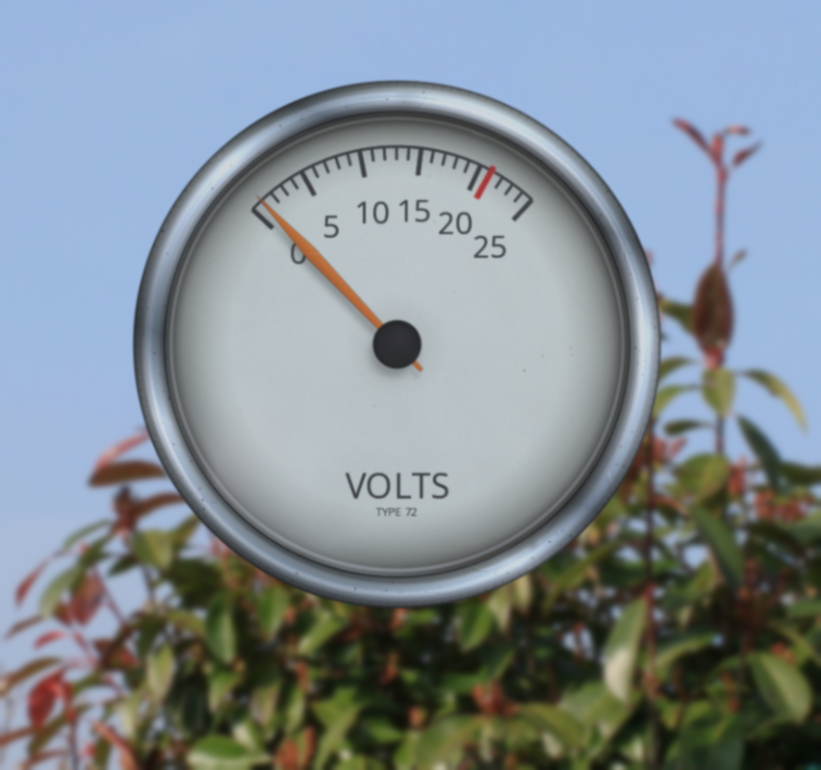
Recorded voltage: **1** V
